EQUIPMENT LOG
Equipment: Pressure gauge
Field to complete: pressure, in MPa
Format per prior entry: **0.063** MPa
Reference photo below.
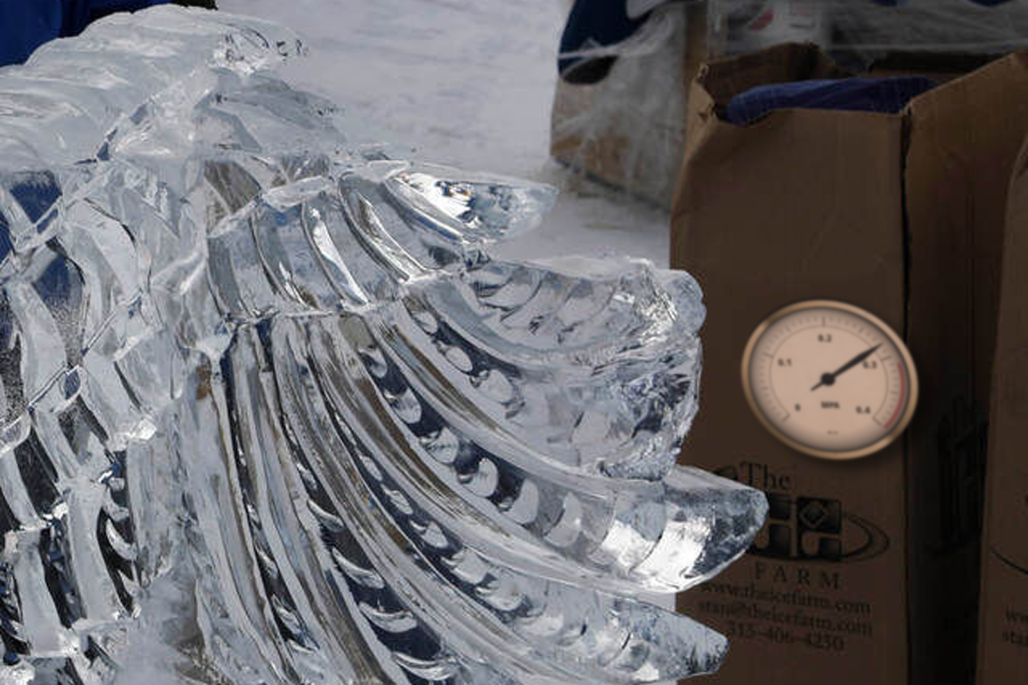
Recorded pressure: **0.28** MPa
